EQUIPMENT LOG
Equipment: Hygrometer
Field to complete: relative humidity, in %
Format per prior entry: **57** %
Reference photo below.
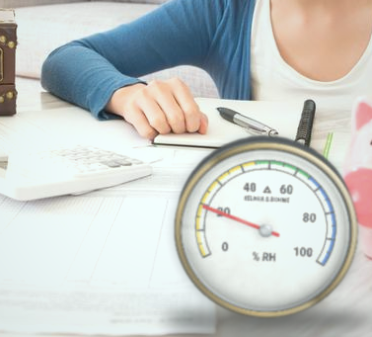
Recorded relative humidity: **20** %
